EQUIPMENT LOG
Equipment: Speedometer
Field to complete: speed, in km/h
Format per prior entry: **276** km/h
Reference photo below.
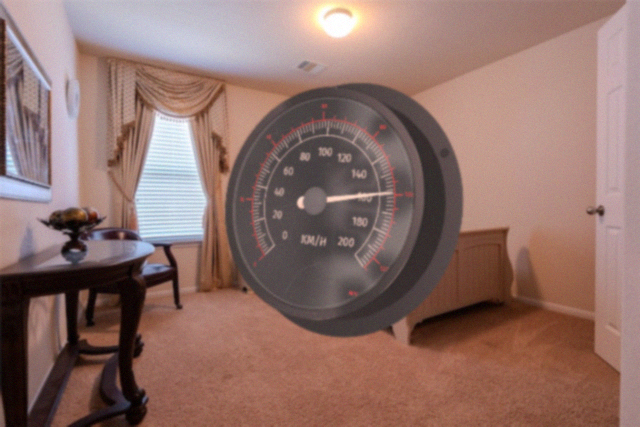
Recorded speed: **160** km/h
